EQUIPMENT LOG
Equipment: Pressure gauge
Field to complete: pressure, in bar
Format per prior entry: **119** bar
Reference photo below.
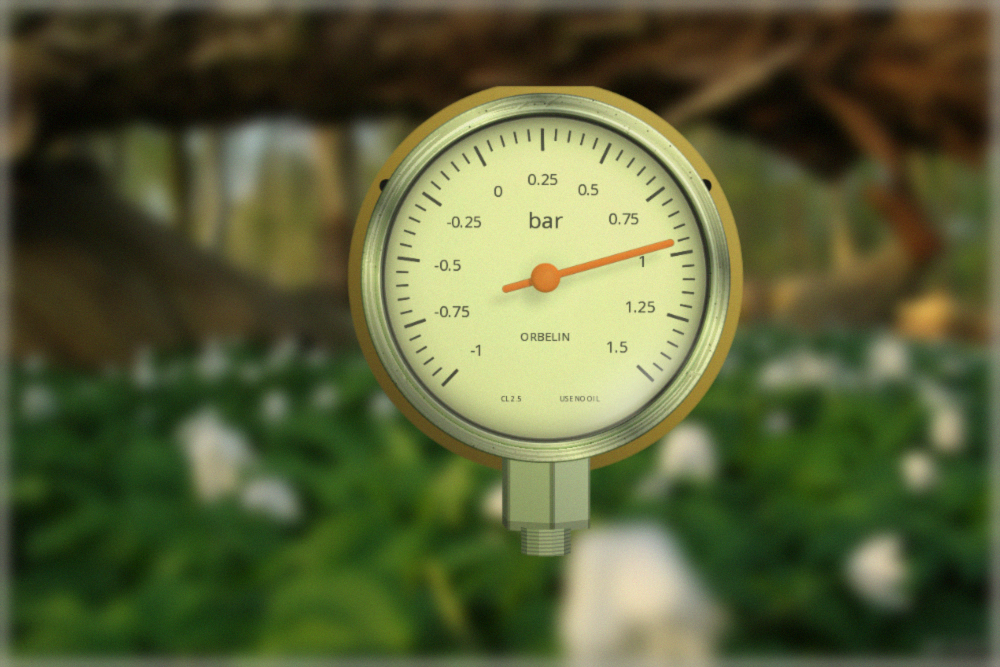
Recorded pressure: **0.95** bar
